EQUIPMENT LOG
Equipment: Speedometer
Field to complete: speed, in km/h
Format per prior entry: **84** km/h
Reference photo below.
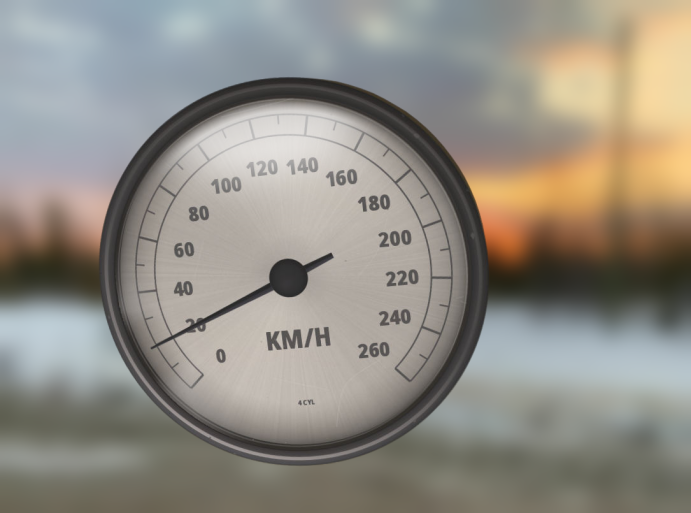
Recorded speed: **20** km/h
